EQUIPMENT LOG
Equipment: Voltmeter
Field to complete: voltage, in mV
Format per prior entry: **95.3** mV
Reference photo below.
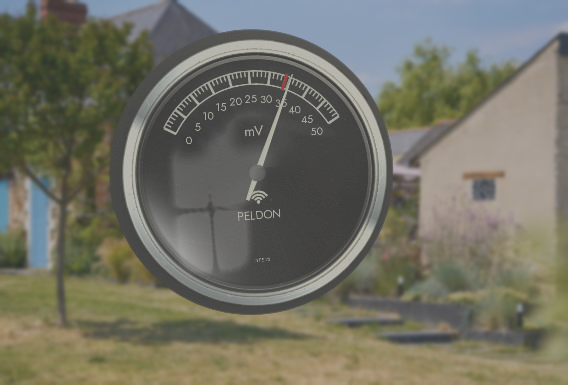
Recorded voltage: **35** mV
